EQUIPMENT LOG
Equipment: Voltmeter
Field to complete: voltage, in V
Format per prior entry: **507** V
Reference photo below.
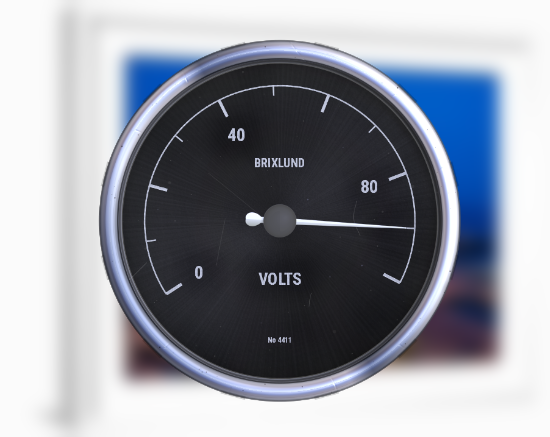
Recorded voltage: **90** V
